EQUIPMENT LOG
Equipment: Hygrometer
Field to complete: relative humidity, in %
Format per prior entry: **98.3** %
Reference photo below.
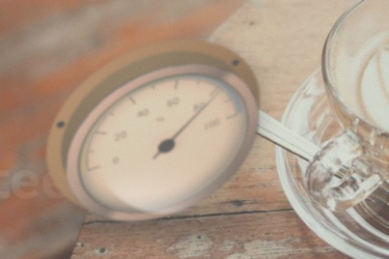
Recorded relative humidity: **80** %
